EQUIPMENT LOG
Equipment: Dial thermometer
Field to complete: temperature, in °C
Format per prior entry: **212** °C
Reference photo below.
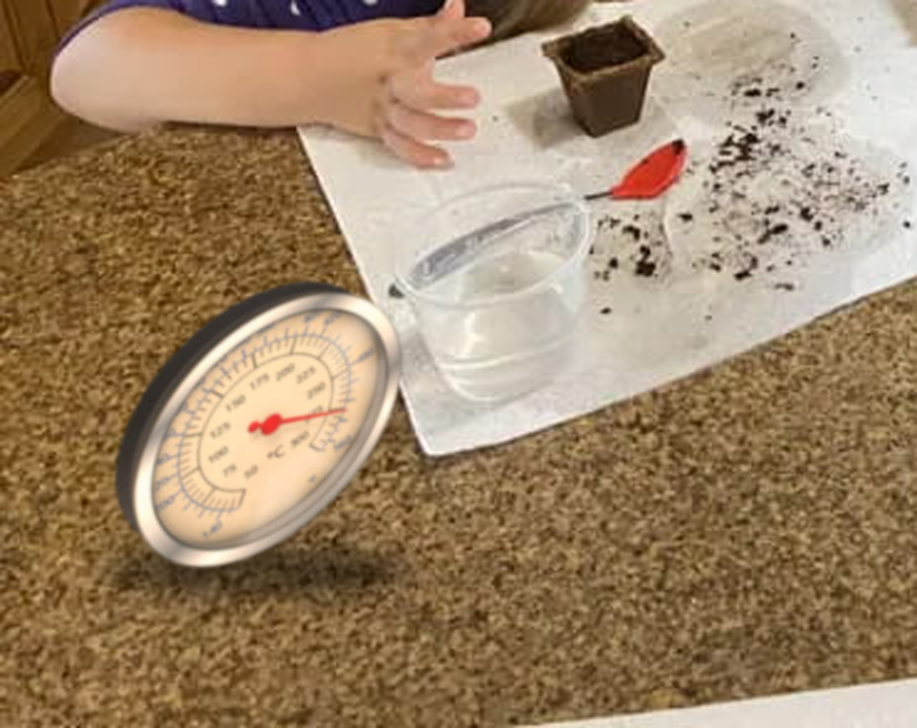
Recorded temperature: **275** °C
